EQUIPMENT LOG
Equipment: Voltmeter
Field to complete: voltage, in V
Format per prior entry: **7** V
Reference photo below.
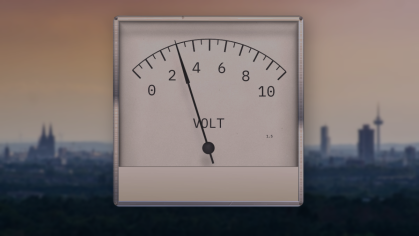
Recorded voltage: **3** V
